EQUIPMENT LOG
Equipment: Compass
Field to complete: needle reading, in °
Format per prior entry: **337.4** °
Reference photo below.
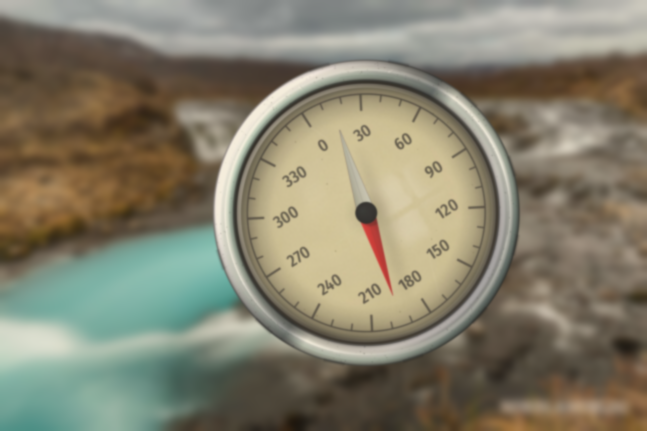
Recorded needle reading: **195** °
